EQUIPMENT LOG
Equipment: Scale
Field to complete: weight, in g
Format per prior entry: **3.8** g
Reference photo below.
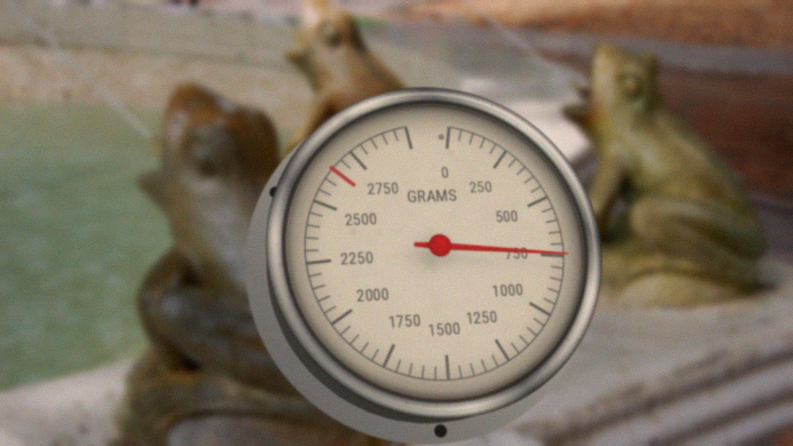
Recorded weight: **750** g
